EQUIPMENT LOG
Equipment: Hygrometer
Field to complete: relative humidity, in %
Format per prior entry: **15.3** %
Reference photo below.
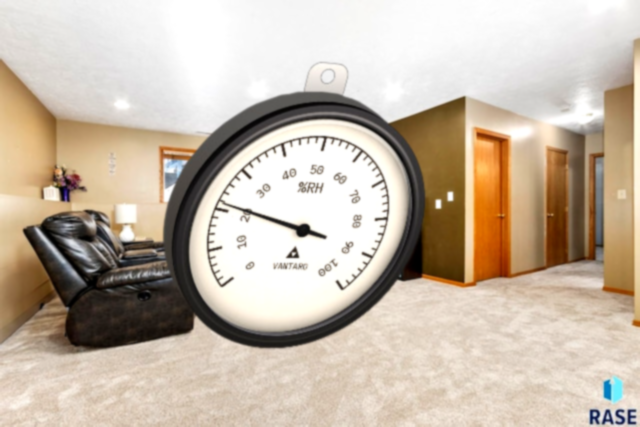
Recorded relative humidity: **22** %
